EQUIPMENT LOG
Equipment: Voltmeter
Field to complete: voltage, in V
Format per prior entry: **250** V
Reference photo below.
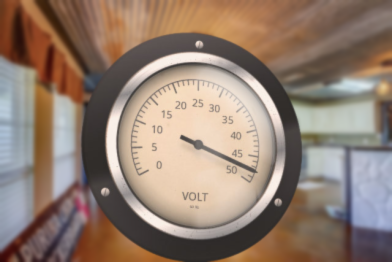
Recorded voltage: **48** V
